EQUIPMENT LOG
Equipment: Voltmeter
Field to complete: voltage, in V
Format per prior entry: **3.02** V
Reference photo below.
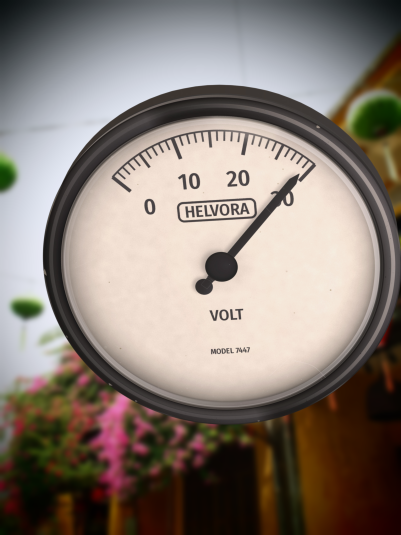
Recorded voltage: **29** V
